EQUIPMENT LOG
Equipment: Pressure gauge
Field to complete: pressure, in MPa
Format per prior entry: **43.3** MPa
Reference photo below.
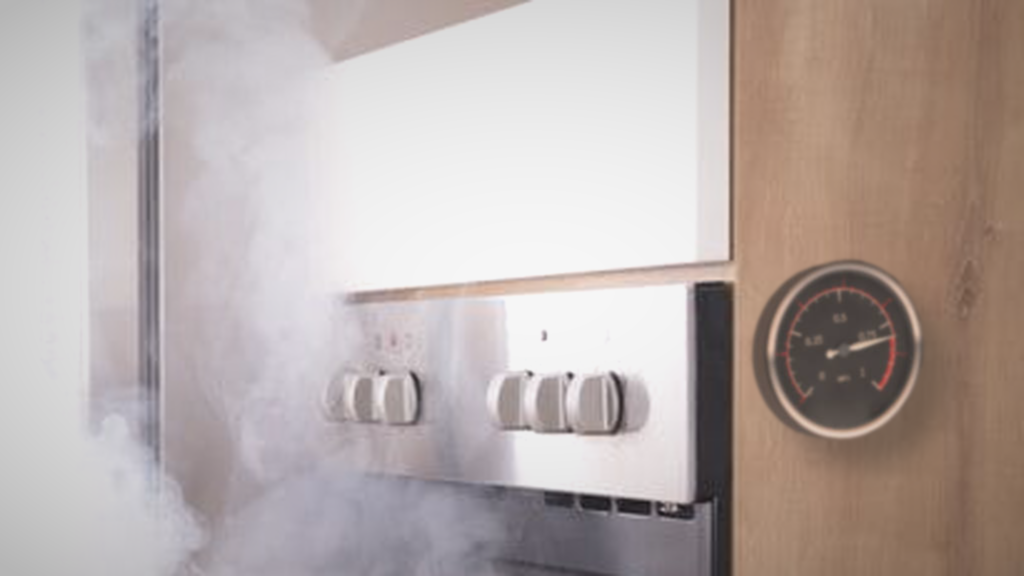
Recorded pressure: **0.8** MPa
